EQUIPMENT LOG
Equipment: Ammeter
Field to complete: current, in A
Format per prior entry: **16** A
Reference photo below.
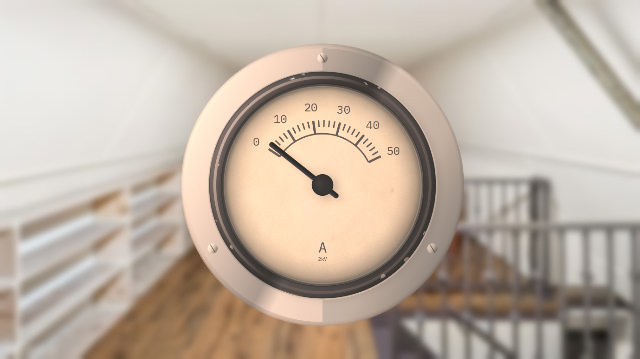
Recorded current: **2** A
